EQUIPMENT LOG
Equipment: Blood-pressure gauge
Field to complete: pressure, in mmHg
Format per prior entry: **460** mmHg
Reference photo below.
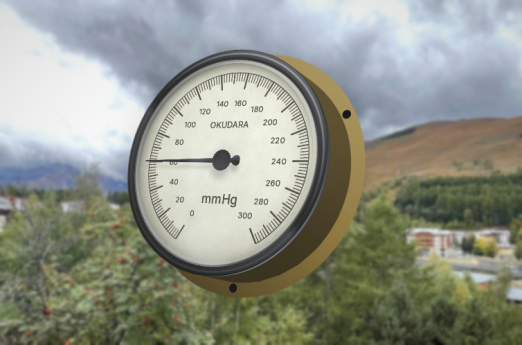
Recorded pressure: **60** mmHg
